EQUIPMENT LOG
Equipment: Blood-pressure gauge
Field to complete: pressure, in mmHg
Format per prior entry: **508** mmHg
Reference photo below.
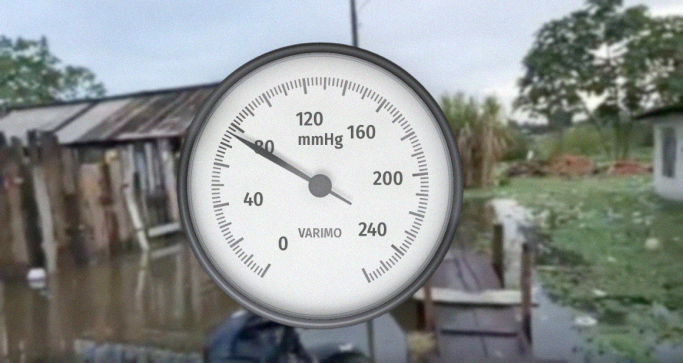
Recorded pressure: **76** mmHg
